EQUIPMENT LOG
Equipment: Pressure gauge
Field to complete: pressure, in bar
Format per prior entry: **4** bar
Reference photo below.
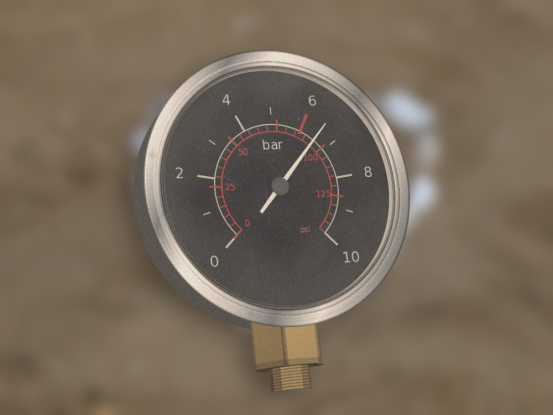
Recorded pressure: **6.5** bar
